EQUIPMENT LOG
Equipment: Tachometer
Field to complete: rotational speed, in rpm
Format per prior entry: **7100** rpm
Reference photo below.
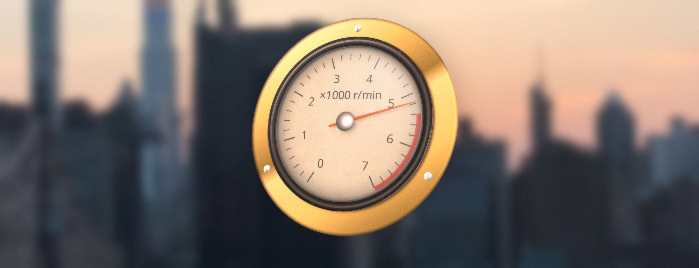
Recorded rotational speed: **5200** rpm
